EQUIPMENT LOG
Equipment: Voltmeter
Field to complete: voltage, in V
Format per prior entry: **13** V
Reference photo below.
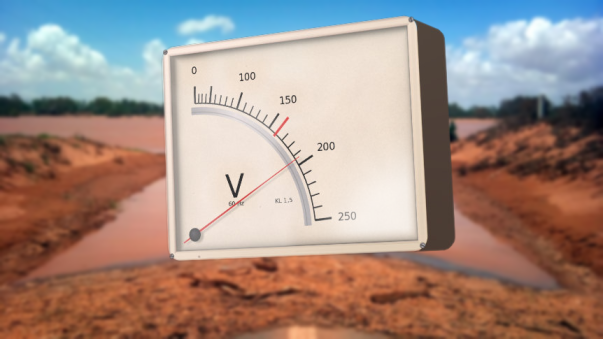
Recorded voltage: **195** V
